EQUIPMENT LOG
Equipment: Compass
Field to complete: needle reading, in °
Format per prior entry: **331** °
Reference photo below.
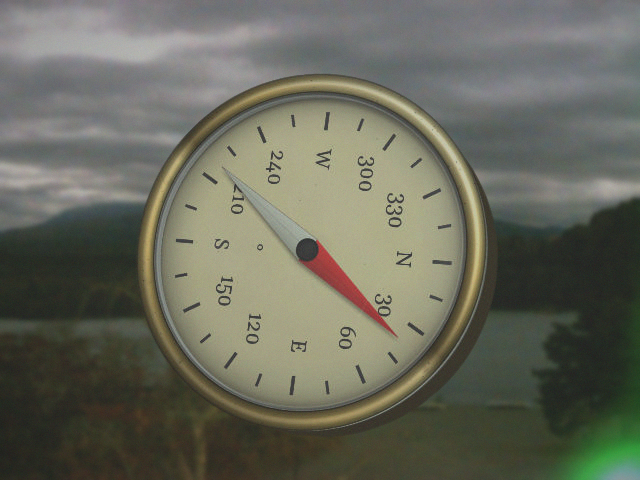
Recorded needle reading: **37.5** °
